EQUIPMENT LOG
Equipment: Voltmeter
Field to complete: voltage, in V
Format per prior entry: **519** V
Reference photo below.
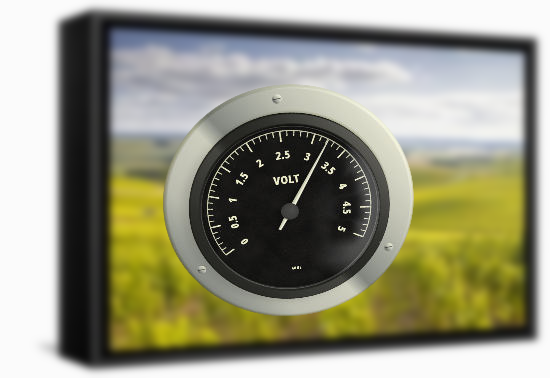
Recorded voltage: **3.2** V
